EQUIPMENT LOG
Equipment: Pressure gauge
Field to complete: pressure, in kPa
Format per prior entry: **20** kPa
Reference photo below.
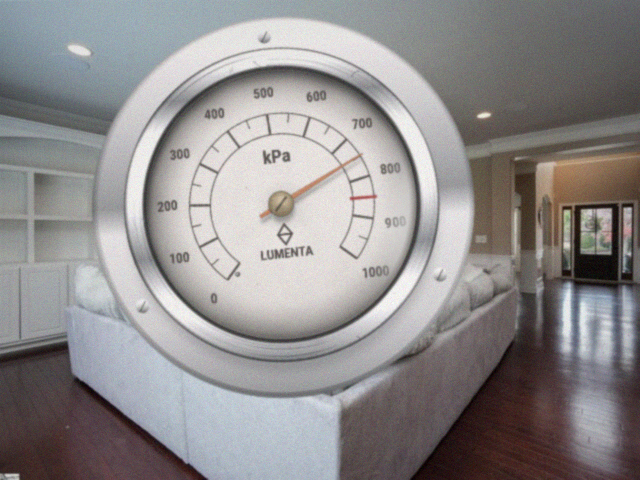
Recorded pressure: **750** kPa
